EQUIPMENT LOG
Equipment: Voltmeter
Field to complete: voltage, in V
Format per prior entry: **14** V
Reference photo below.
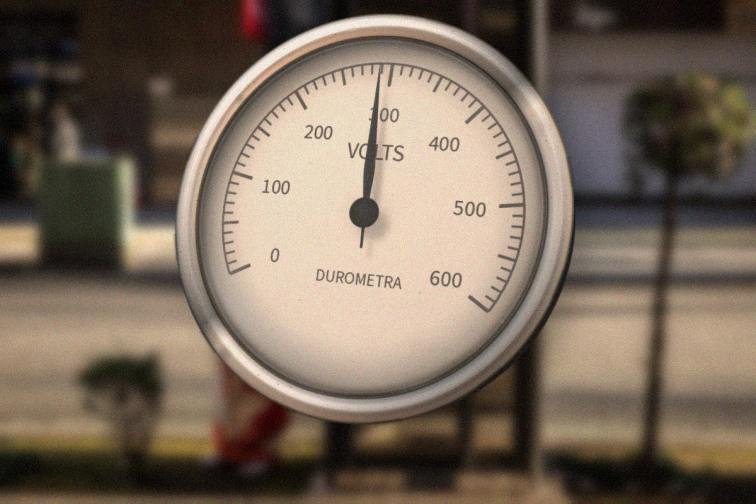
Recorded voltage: **290** V
